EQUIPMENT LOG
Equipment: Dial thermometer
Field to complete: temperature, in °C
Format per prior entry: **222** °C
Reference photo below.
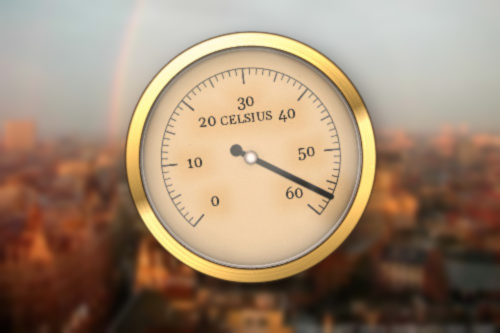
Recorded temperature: **57** °C
